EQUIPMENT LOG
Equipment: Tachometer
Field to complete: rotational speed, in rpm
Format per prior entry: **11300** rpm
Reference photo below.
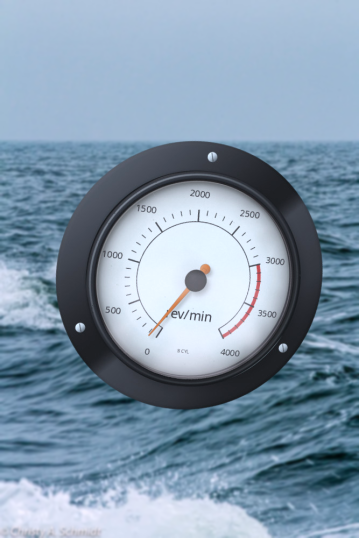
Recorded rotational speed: **100** rpm
